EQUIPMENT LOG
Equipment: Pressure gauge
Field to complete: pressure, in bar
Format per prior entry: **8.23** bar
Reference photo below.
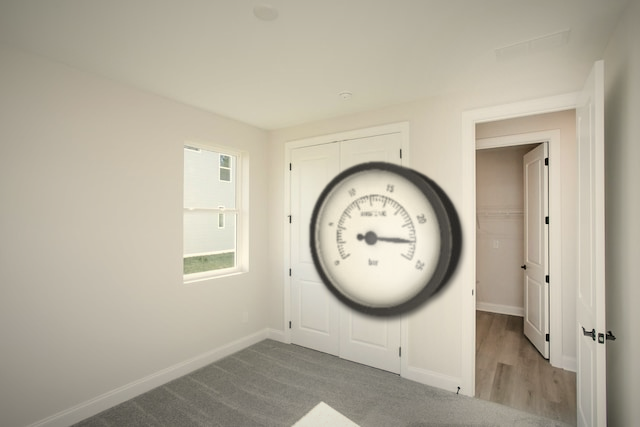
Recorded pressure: **22.5** bar
